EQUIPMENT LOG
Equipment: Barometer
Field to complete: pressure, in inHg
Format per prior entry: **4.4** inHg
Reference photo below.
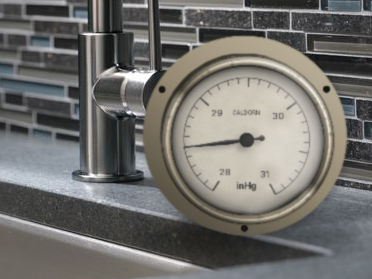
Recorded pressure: **28.5** inHg
